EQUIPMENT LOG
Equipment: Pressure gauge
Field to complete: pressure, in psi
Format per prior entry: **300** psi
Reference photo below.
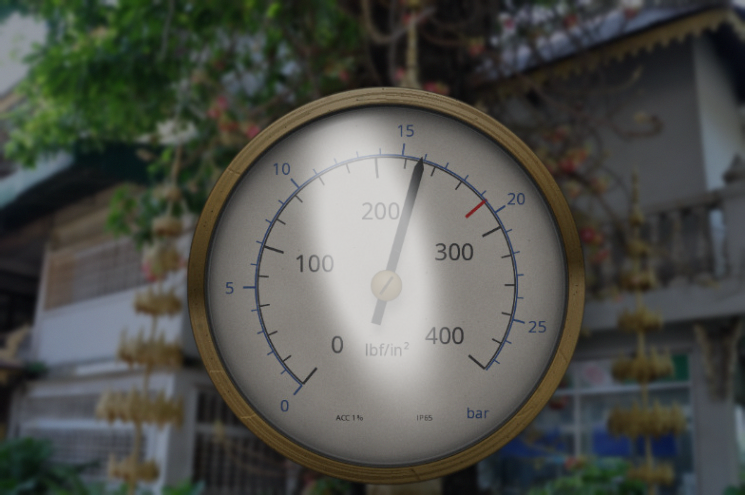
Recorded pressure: **230** psi
